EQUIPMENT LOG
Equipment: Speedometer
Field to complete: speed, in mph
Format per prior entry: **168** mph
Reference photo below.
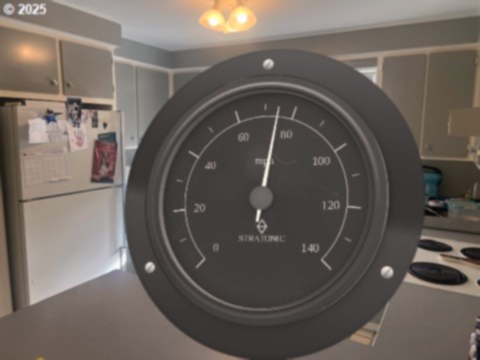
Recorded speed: **75** mph
